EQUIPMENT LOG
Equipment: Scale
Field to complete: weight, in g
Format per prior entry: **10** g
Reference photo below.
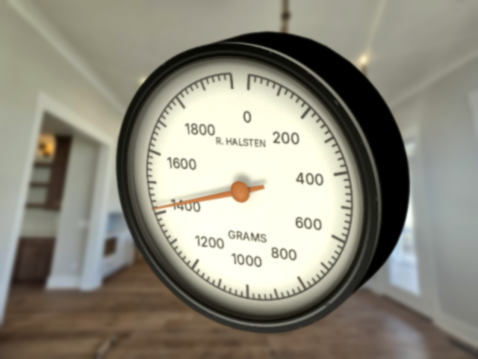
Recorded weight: **1420** g
